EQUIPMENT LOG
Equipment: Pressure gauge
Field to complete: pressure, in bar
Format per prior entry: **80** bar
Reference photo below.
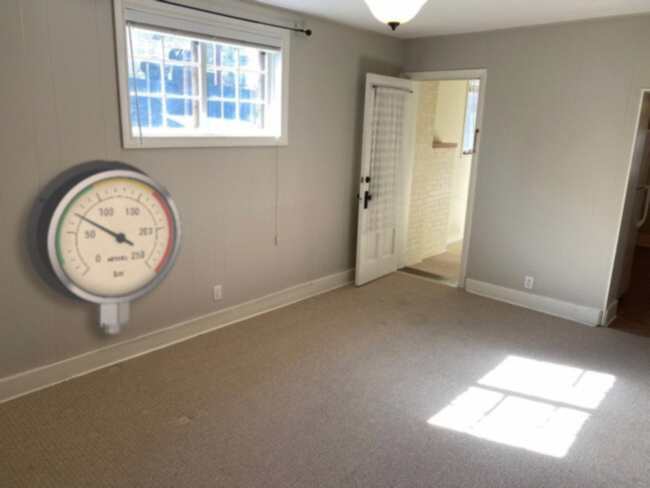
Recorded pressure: **70** bar
